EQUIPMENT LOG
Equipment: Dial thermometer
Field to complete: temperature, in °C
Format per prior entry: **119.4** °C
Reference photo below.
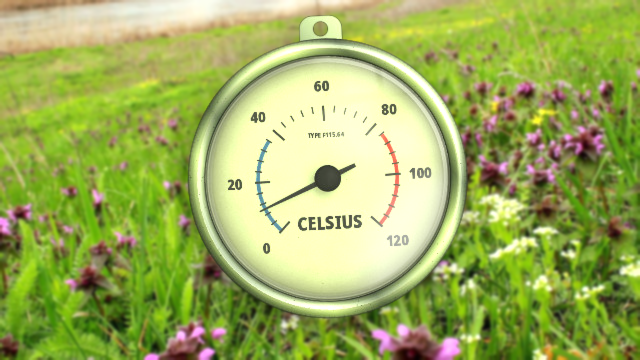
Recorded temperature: **10** °C
